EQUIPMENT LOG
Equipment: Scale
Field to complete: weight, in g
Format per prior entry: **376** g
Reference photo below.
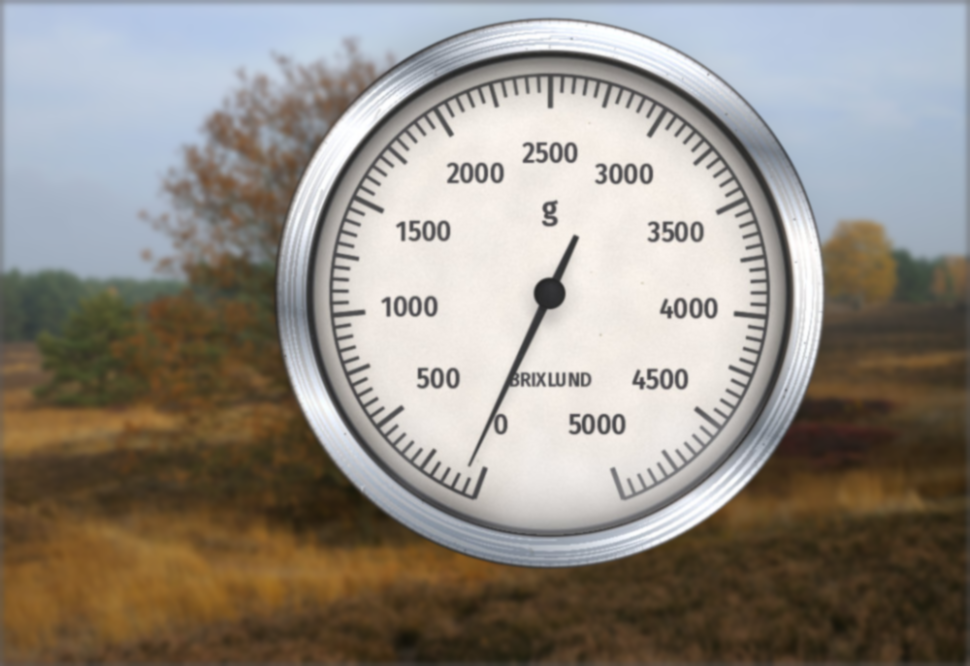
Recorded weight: **75** g
